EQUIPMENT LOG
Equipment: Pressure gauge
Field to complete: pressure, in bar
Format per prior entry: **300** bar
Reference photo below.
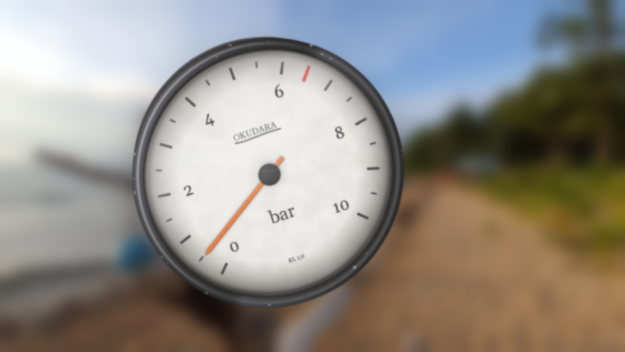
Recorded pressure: **0.5** bar
